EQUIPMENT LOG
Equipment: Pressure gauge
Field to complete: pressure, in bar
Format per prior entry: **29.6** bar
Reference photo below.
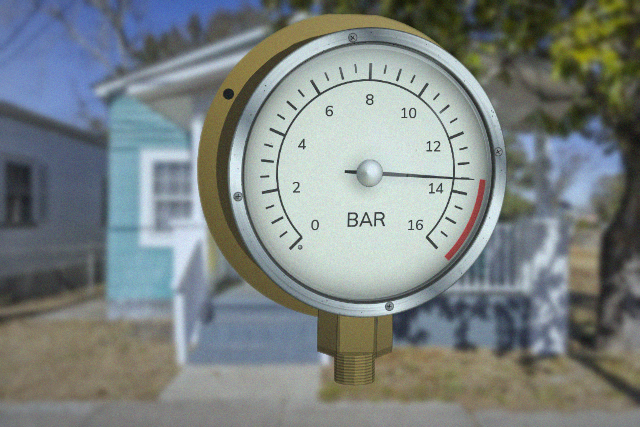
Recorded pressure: **13.5** bar
